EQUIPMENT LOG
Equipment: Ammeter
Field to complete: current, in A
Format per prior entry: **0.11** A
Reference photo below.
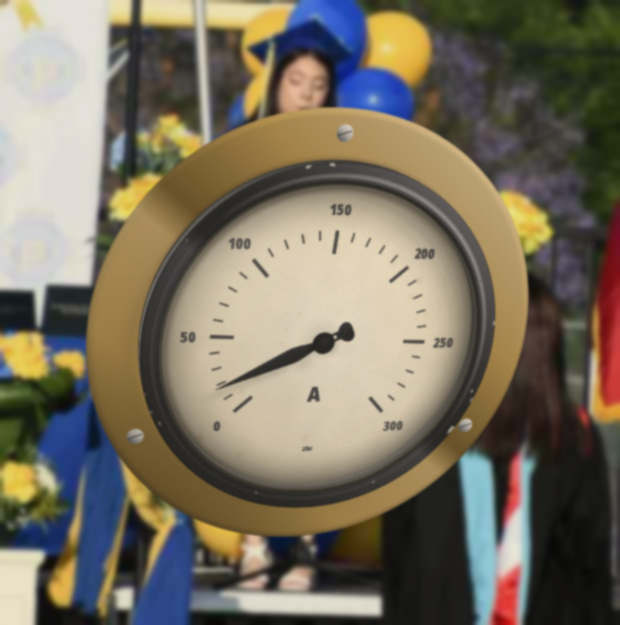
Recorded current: **20** A
